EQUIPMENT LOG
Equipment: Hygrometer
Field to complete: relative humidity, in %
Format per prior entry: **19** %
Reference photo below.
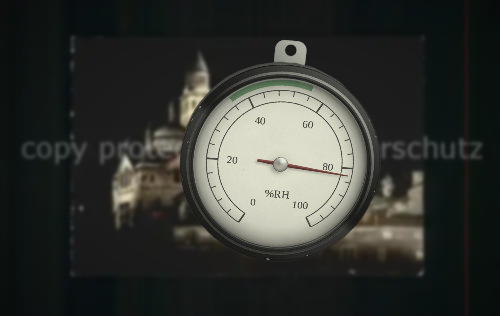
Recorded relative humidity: **82** %
